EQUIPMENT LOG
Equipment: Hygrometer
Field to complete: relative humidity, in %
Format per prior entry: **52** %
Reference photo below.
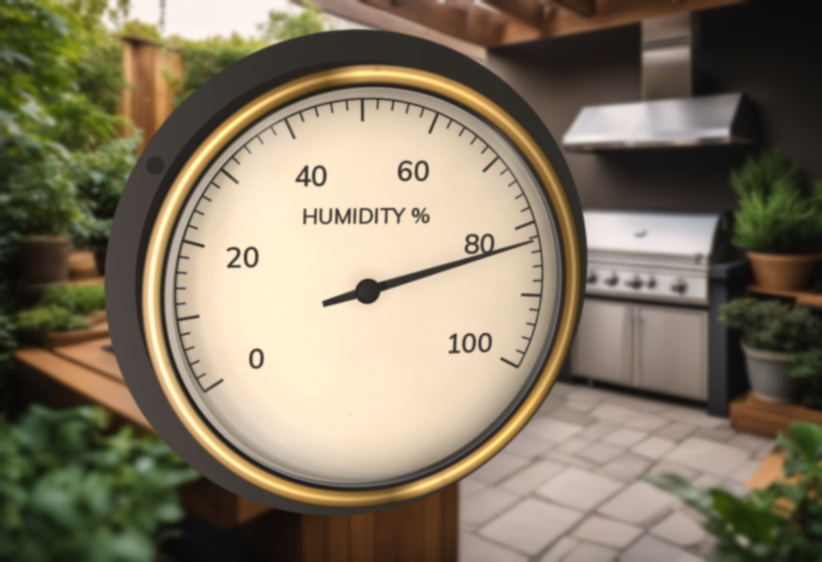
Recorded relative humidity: **82** %
